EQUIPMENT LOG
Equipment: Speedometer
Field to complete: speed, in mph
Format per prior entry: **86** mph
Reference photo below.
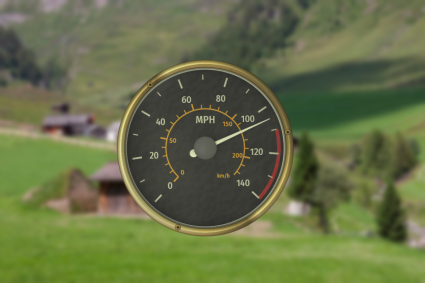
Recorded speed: **105** mph
